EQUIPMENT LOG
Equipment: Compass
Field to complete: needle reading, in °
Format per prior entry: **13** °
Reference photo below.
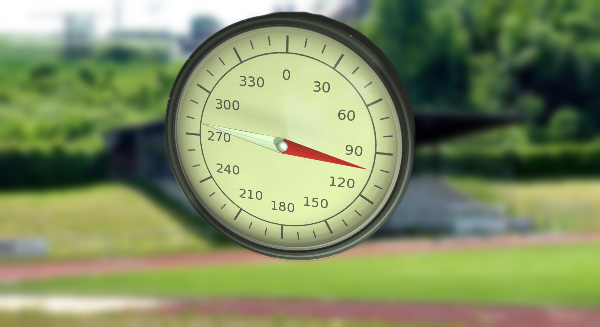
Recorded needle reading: **100** °
